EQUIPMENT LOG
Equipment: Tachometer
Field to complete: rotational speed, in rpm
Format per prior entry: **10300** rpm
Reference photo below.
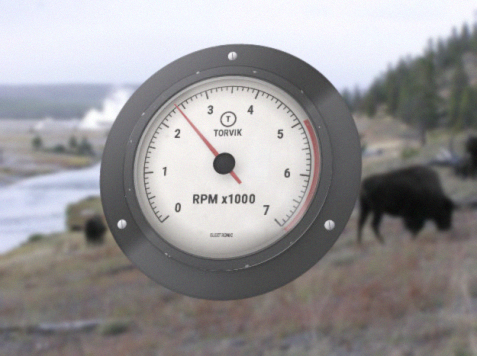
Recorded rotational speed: **2400** rpm
